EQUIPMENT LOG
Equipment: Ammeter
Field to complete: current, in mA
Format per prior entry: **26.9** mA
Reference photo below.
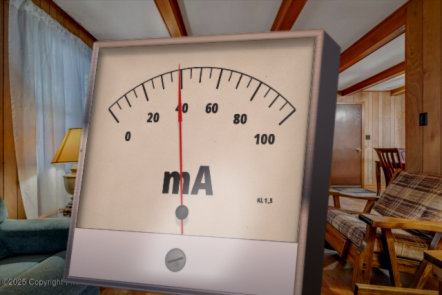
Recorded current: **40** mA
